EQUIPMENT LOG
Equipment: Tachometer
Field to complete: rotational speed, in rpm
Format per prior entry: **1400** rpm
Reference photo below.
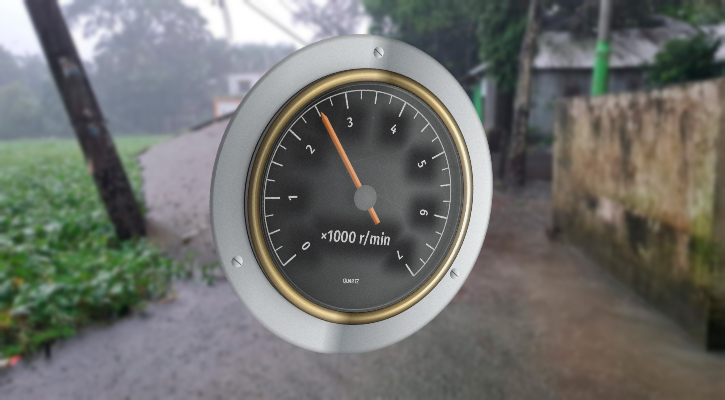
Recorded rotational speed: **2500** rpm
